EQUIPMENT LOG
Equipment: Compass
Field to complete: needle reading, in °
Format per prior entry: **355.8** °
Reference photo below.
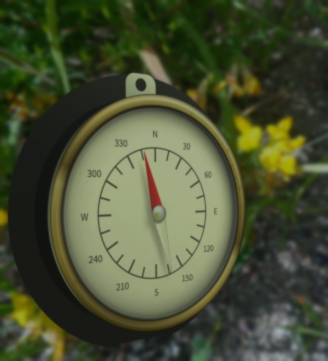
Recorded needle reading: **345** °
